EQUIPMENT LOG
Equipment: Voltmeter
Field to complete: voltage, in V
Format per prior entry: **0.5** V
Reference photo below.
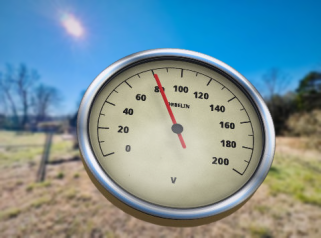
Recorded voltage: **80** V
